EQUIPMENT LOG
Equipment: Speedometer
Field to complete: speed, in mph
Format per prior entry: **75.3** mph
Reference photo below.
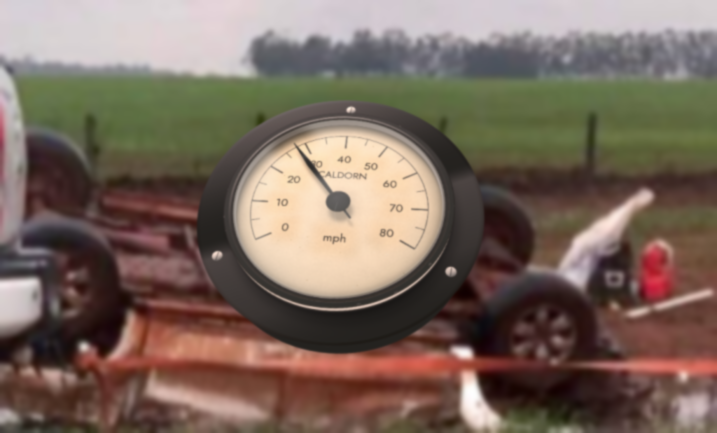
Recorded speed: **27.5** mph
